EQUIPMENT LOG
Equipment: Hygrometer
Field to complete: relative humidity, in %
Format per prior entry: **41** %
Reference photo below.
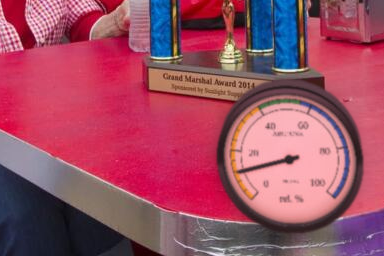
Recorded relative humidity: **12** %
